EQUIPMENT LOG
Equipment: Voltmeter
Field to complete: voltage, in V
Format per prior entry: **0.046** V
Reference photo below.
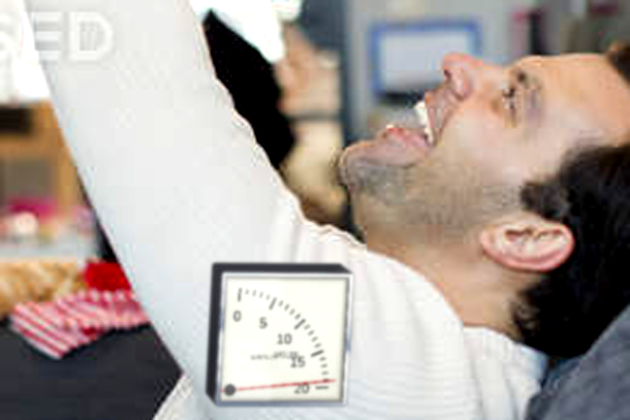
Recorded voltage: **19** V
